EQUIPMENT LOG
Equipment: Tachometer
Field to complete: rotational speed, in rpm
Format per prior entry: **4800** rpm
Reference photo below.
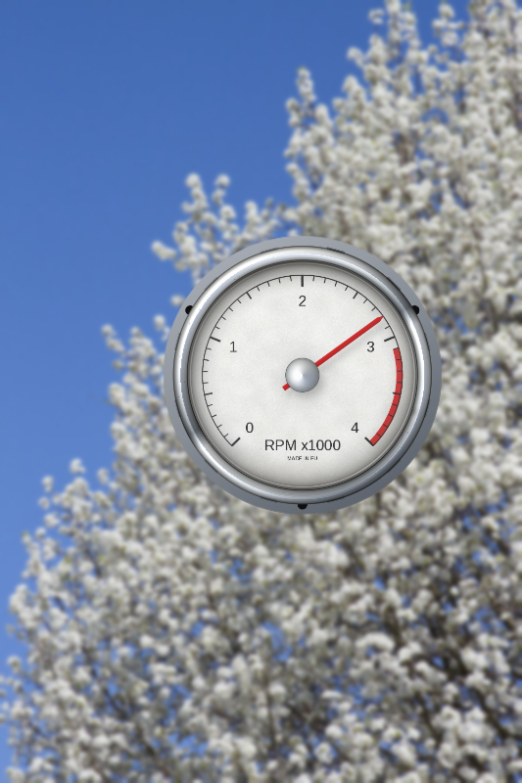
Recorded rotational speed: **2800** rpm
